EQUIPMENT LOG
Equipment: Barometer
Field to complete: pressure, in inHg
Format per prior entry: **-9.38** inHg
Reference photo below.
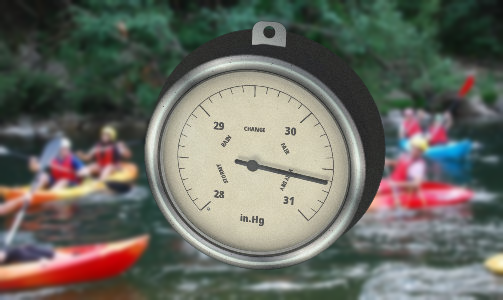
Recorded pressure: **30.6** inHg
